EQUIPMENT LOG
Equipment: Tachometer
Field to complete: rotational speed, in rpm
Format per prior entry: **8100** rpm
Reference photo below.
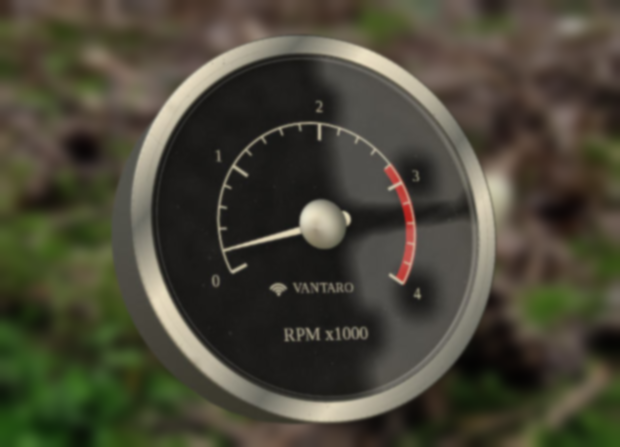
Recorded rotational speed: **200** rpm
